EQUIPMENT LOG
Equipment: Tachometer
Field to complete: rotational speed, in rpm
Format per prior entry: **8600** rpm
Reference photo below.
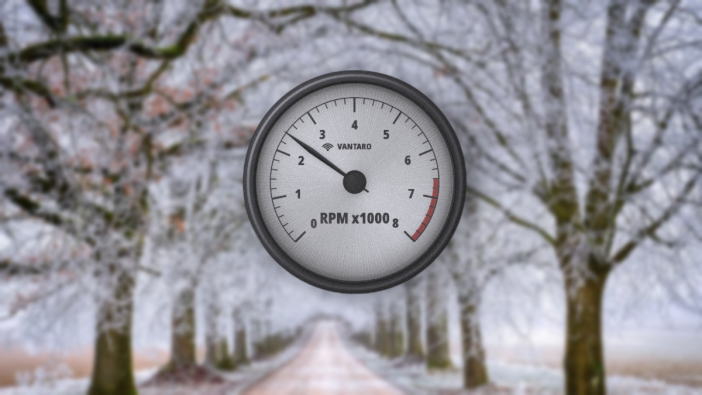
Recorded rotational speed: **2400** rpm
